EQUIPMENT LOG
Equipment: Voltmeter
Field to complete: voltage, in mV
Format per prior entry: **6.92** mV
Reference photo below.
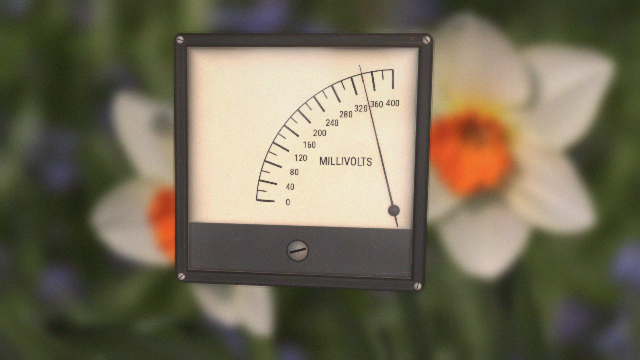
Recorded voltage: **340** mV
